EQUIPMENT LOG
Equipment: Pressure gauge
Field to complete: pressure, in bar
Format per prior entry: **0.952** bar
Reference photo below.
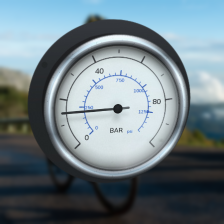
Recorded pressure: **15** bar
